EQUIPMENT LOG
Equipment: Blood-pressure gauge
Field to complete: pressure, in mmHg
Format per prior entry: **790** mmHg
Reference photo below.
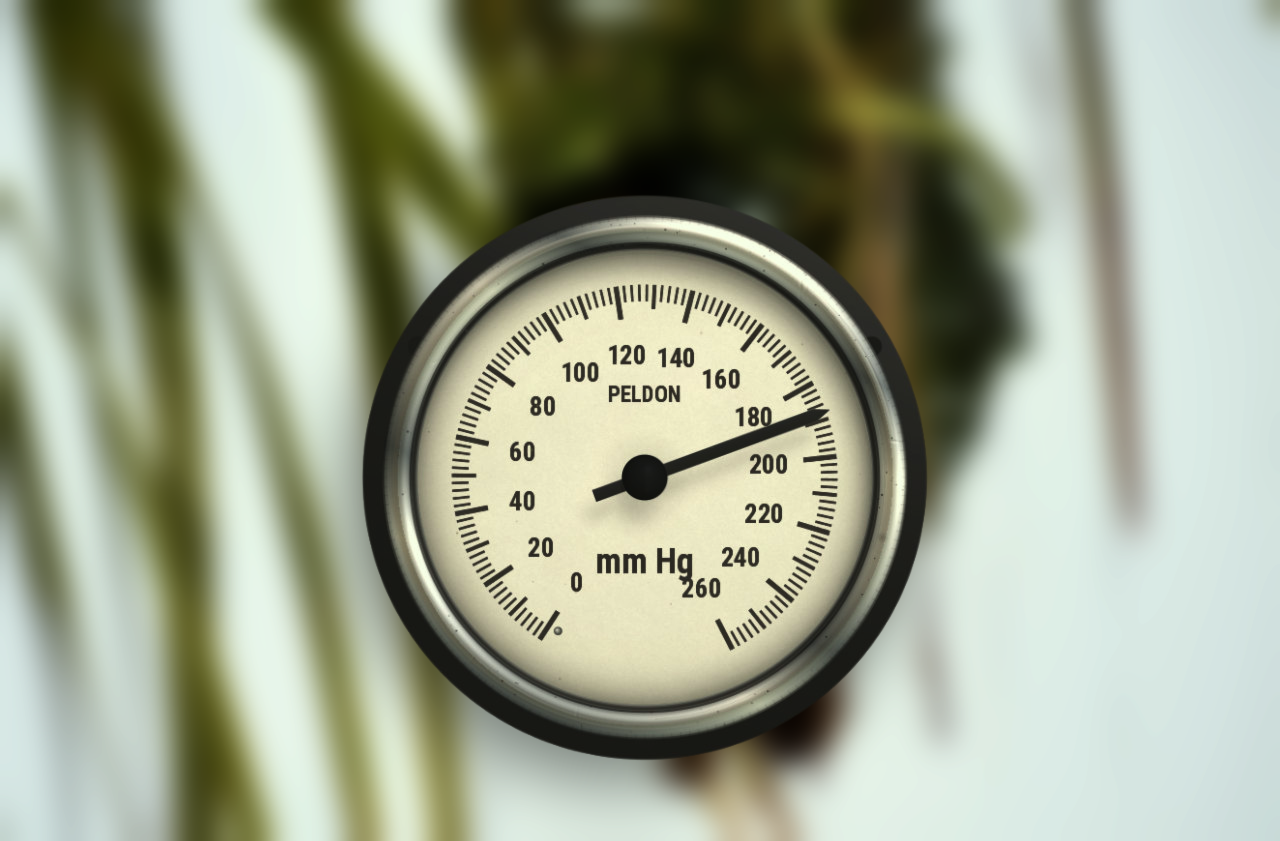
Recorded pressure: **188** mmHg
